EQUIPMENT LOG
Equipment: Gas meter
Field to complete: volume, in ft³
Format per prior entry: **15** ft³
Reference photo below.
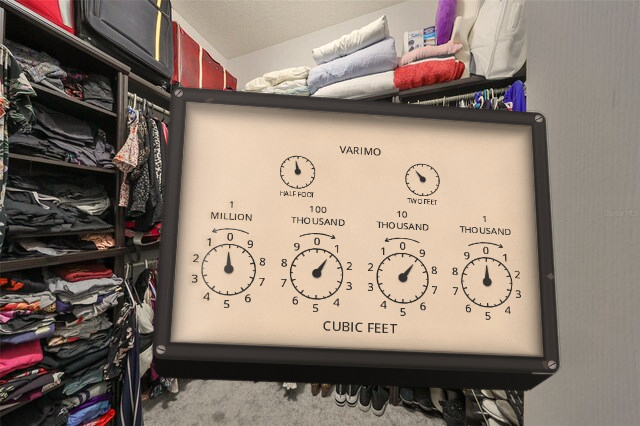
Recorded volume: **9000** ft³
